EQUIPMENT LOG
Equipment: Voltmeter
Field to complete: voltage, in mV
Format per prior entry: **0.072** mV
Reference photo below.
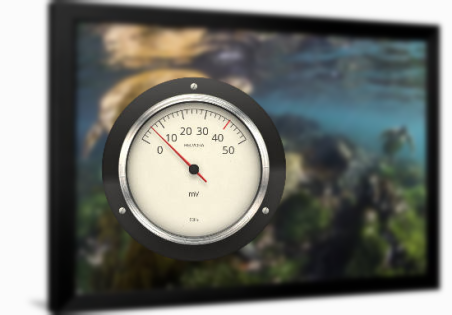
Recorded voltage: **6** mV
